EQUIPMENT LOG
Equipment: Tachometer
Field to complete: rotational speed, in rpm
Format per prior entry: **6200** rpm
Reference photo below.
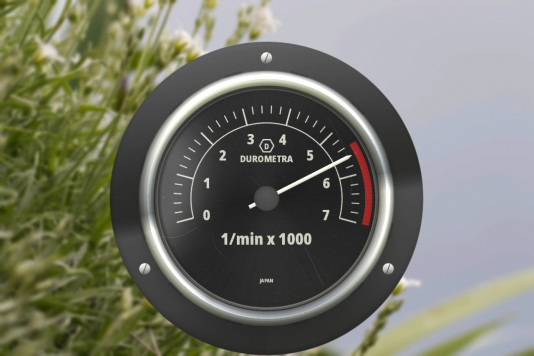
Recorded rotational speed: **5600** rpm
